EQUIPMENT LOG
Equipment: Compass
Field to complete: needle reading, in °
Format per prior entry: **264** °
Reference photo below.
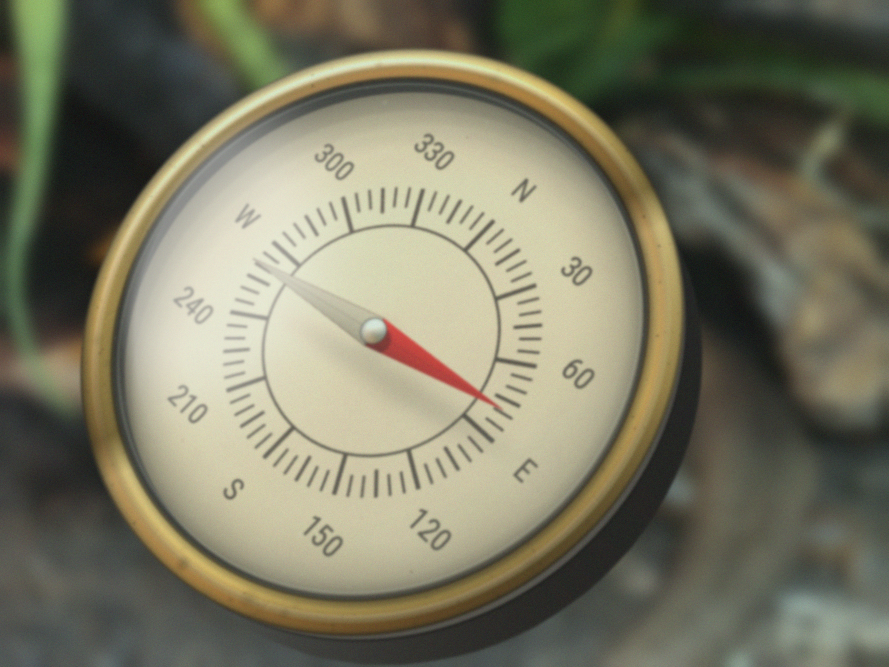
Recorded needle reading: **80** °
